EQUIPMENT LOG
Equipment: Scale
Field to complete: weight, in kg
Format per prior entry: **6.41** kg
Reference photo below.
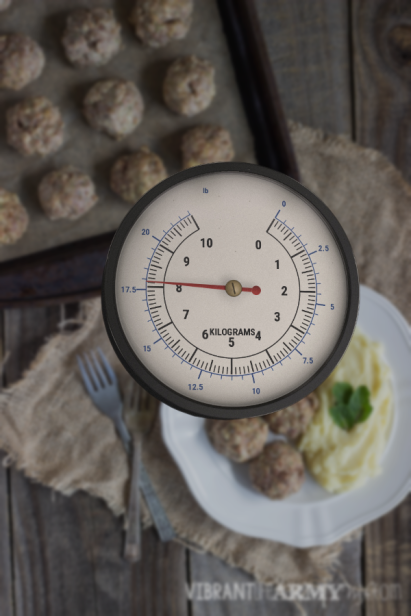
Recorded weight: **8.1** kg
